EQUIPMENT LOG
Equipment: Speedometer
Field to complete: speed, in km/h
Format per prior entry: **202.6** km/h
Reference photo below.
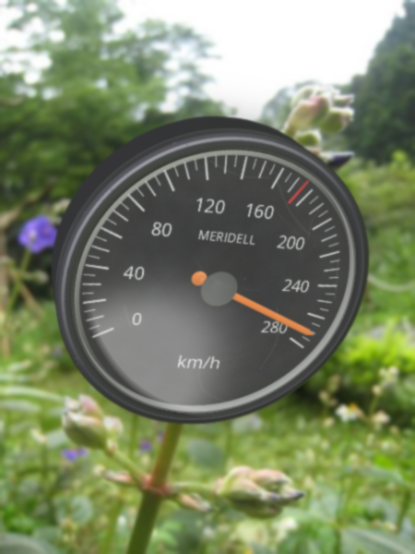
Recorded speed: **270** km/h
